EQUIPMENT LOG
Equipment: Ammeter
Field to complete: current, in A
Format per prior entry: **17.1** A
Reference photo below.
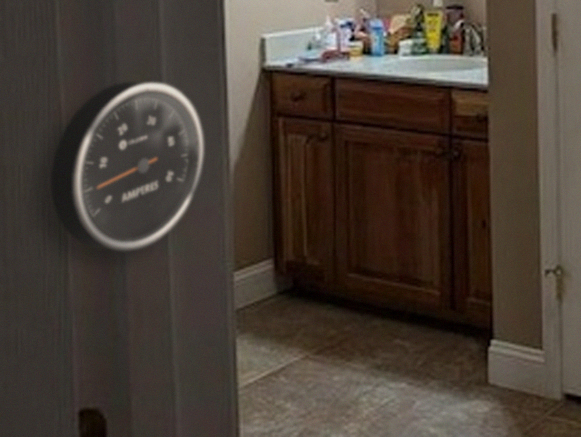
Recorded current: **5** A
